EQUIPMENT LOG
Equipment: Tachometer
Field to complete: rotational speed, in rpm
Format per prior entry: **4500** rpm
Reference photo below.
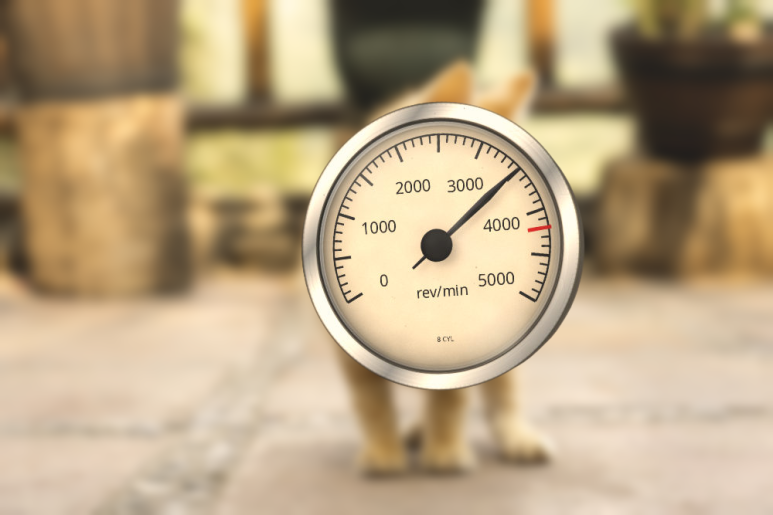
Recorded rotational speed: **3500** rpm
